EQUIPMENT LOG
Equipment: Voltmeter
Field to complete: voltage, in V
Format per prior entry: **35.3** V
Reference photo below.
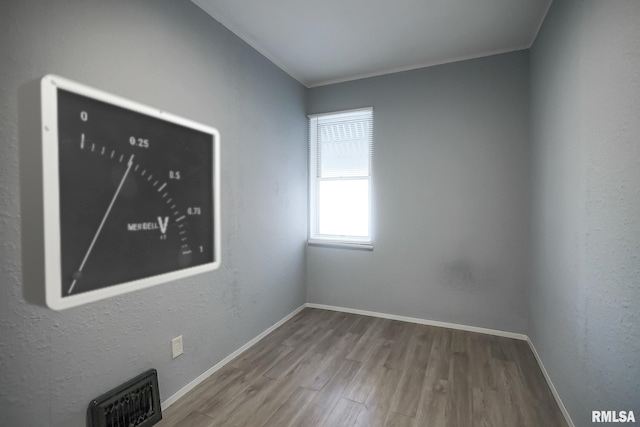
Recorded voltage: **0.25** V
